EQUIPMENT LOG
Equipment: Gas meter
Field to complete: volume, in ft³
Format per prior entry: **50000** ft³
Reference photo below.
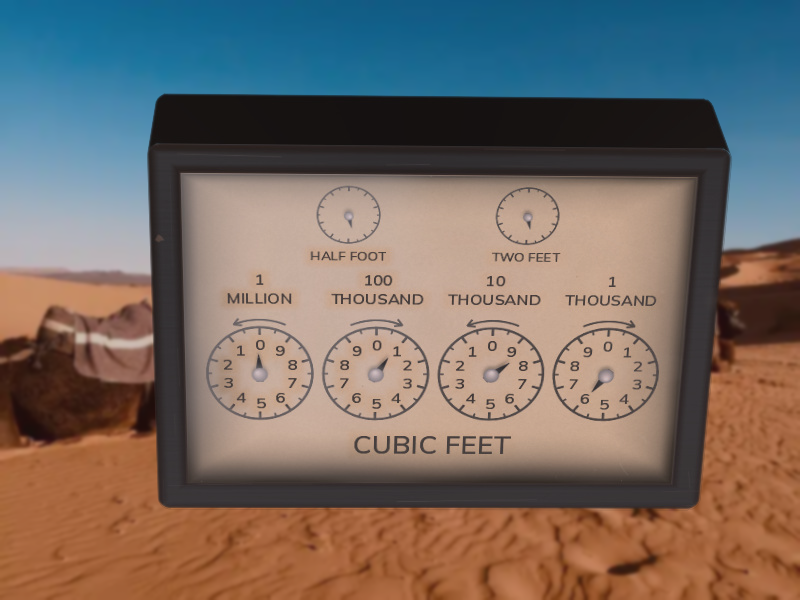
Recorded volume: **8600** ft³
